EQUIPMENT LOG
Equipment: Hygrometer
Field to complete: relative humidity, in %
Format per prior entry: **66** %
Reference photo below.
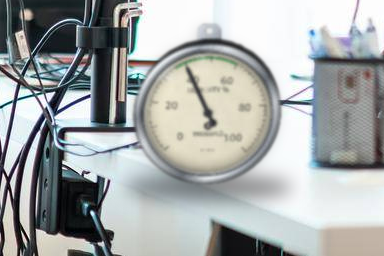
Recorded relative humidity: **40** %
